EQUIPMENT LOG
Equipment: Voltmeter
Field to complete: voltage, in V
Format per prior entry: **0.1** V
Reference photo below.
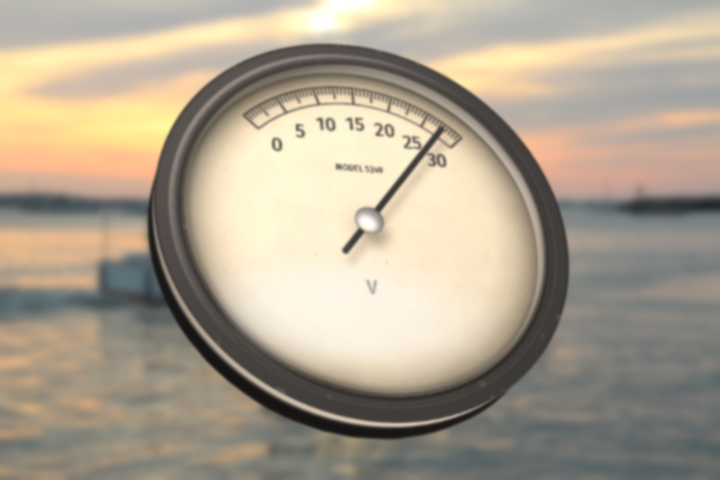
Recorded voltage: **27.5** V
